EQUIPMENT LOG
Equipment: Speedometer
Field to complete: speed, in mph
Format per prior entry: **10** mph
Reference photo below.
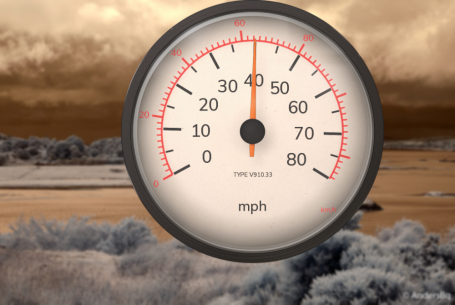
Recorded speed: **40** mph
